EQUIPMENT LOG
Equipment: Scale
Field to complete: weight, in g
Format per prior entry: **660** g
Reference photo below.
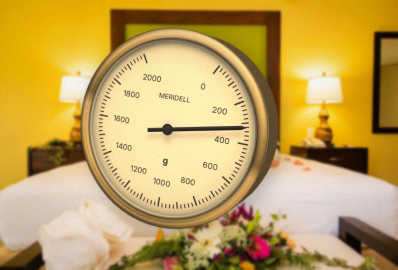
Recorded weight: **320** g
